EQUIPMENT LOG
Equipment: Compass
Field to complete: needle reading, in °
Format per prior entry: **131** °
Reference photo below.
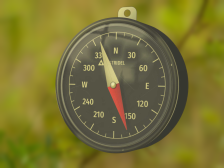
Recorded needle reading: **160** °
